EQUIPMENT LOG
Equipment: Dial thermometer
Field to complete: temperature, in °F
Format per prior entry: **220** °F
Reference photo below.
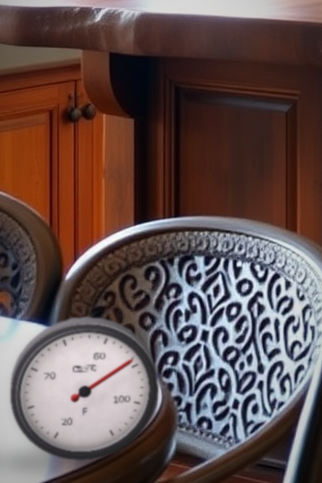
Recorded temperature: **76** °F
